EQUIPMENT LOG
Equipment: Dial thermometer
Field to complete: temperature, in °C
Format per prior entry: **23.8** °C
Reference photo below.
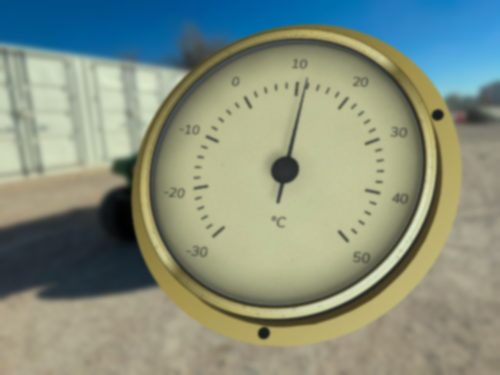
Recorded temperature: **12** °C
